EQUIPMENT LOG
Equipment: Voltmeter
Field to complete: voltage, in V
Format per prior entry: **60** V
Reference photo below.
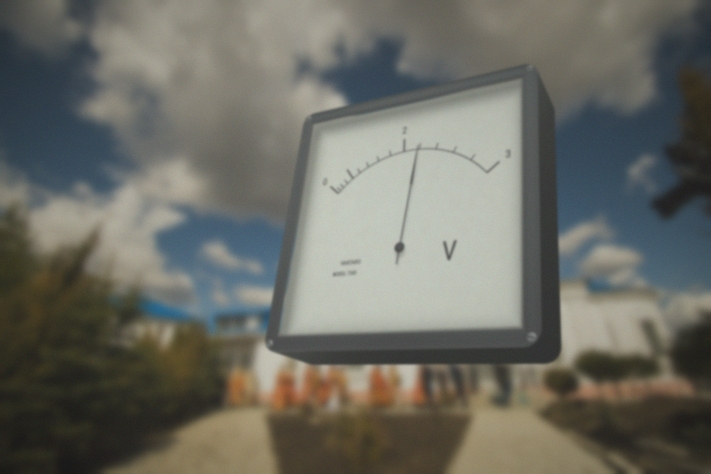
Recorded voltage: **2.2** V
